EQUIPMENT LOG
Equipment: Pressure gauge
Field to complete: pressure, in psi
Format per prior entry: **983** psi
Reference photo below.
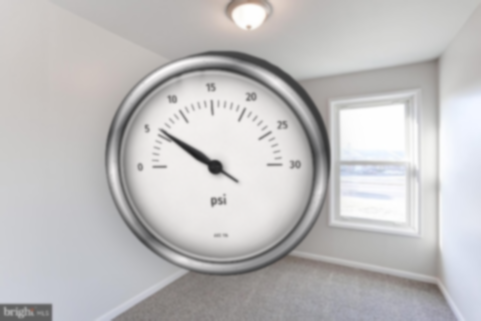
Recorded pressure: **6** psi
